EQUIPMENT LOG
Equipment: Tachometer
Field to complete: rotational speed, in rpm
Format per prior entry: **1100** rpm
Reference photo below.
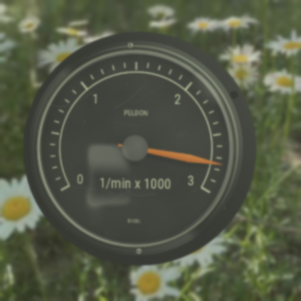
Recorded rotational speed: **2750** rpm
